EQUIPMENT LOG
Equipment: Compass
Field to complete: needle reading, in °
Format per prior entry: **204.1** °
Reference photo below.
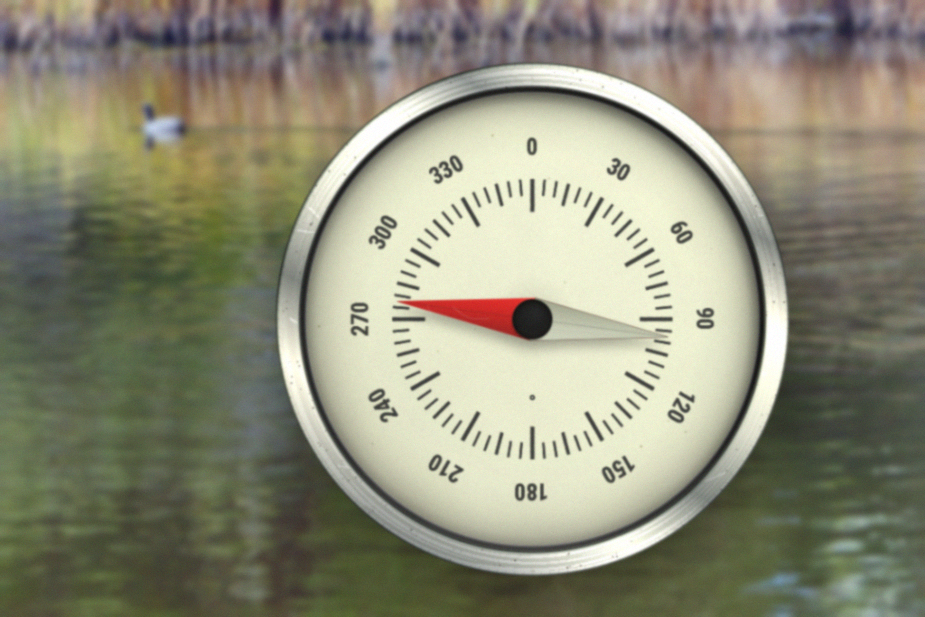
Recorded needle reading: **277.5** °
